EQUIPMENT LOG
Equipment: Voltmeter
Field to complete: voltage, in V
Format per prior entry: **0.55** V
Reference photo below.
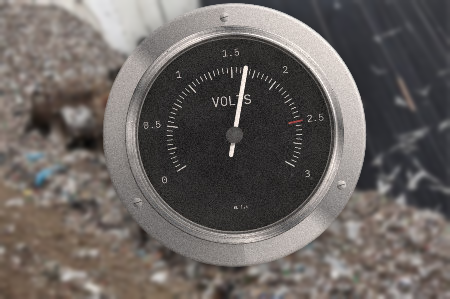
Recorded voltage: **1.65** V
